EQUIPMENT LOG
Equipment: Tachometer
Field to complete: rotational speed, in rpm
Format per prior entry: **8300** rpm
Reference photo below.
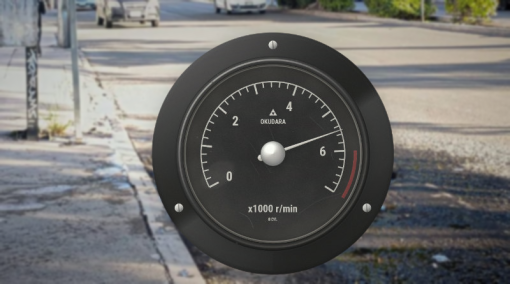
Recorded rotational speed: **5500** rpm
